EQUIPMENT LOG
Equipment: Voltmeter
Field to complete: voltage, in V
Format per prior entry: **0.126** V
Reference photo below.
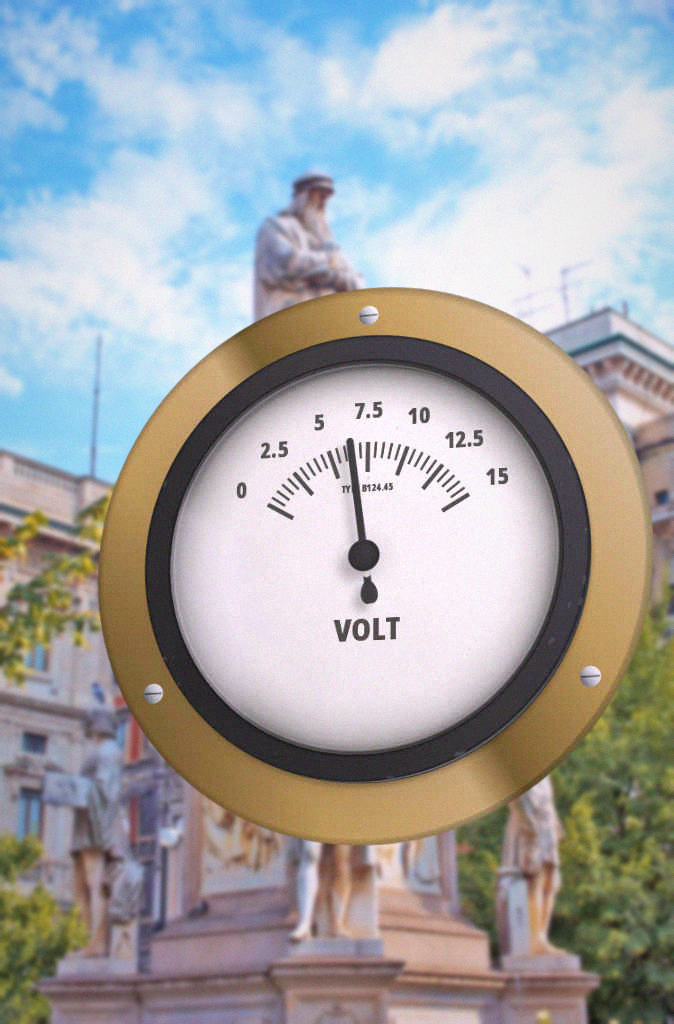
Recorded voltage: **6.5** V
